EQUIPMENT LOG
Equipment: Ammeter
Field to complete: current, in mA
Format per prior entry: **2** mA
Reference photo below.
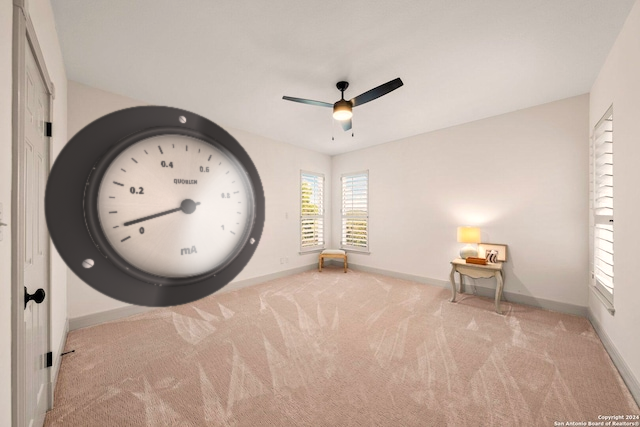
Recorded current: **0.05** mA
